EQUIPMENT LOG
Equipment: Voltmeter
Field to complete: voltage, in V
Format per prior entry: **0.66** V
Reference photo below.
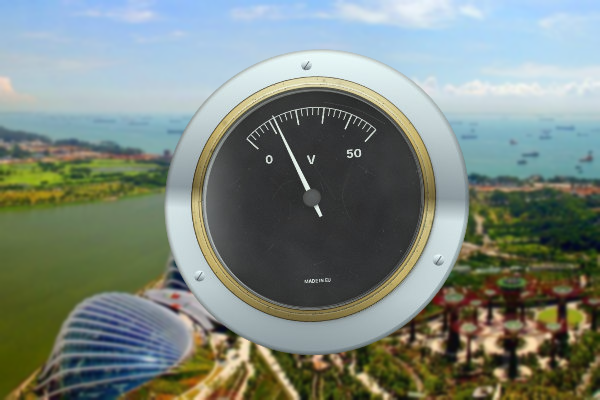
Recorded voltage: **12** V
